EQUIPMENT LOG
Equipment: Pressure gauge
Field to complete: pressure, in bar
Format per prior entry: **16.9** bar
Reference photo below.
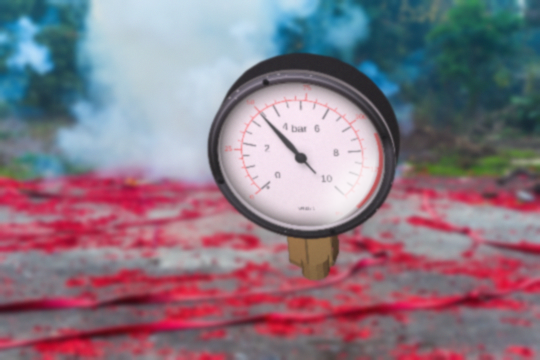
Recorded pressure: **3.5** bar
